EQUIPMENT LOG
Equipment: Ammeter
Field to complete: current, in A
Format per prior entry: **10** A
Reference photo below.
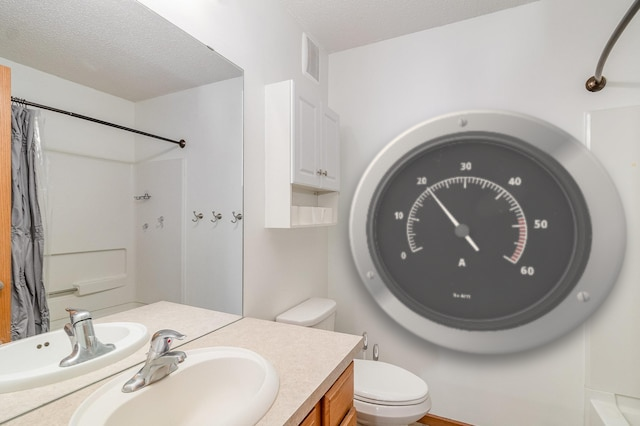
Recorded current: **20** A
